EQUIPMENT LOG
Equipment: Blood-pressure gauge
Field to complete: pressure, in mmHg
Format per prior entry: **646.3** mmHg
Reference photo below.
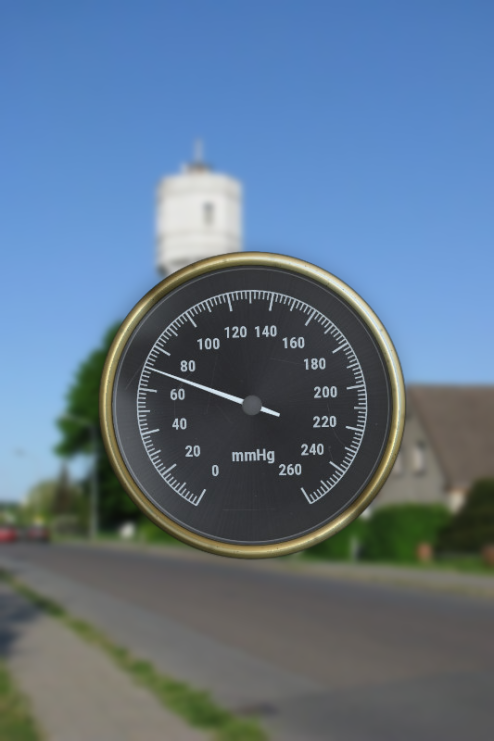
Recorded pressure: **70** mmHg
